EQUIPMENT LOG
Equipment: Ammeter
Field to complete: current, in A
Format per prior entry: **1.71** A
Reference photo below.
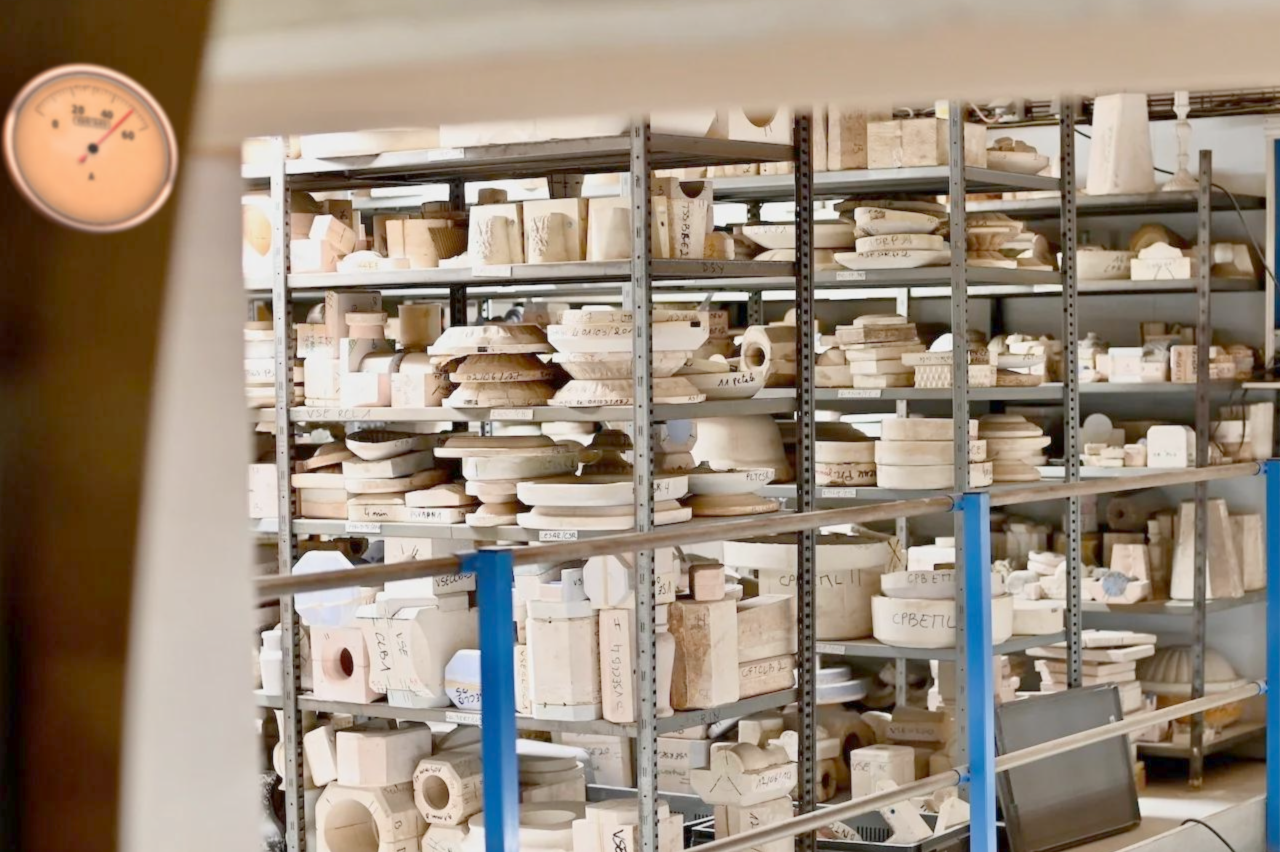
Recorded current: **50** A
